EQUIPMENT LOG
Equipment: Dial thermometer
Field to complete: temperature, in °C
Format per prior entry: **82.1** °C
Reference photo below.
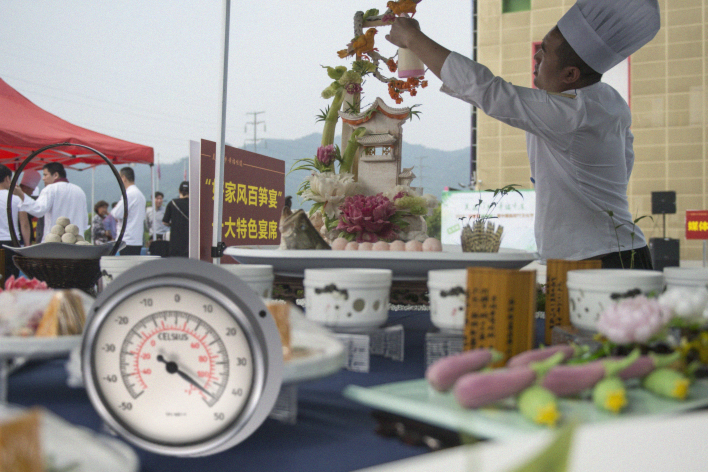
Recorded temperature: **45** °C
